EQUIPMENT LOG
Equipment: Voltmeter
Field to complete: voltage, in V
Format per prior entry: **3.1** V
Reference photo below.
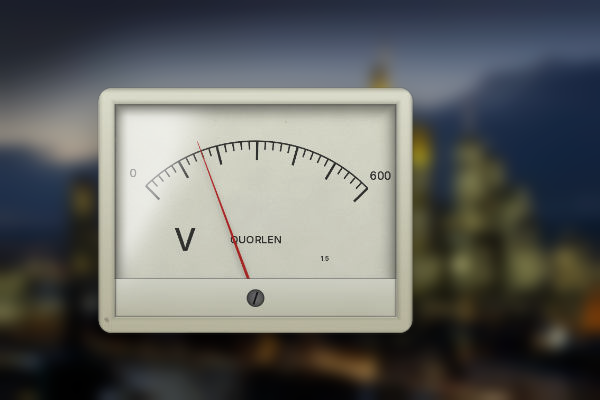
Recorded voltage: **160** V
